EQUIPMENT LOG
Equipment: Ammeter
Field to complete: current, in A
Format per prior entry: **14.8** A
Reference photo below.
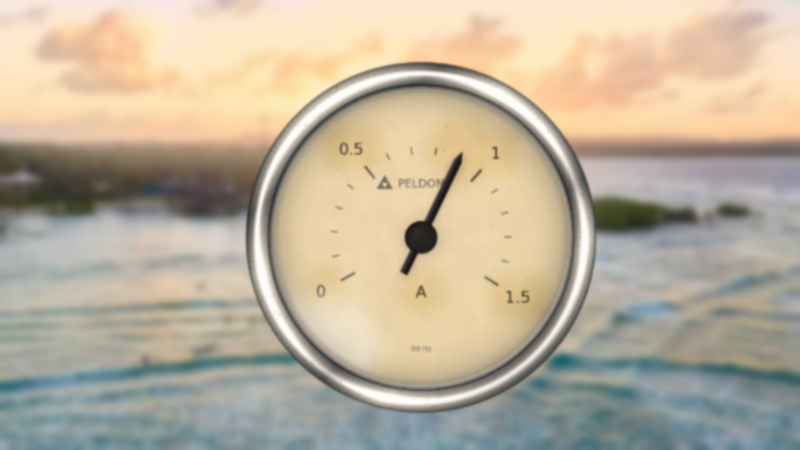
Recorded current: **0.9** A
